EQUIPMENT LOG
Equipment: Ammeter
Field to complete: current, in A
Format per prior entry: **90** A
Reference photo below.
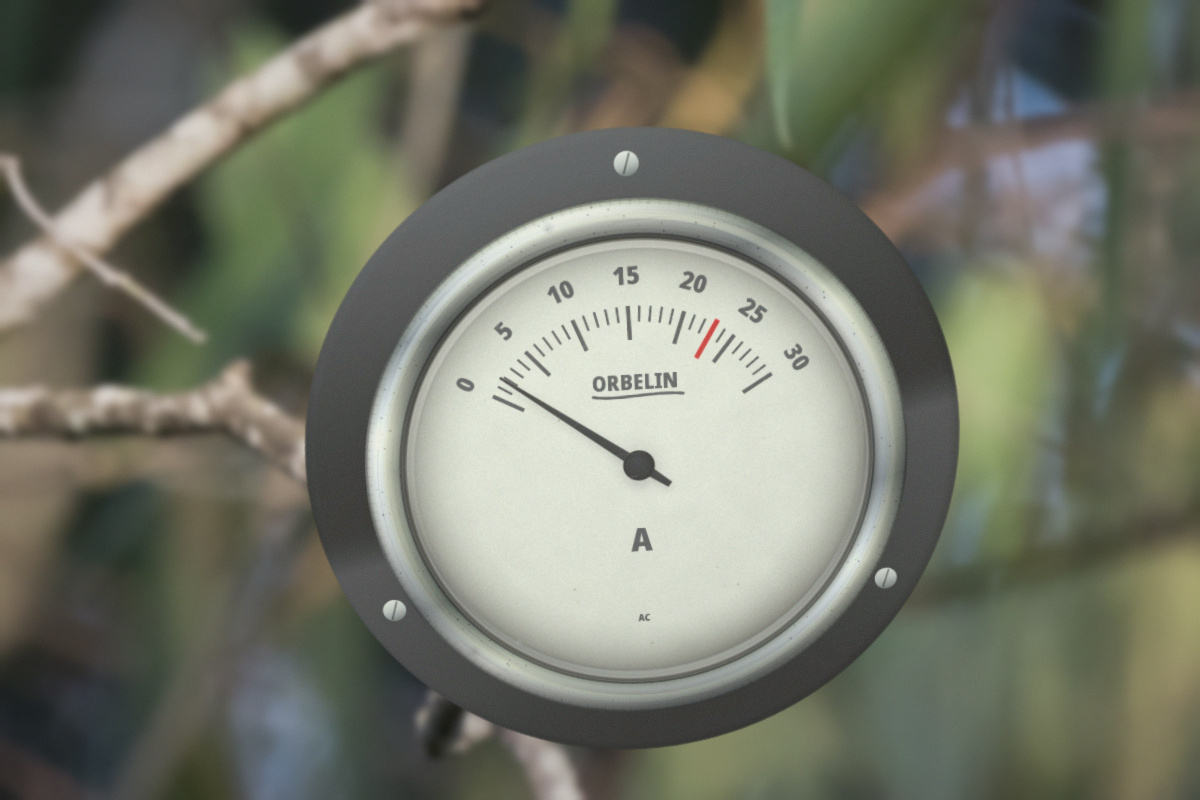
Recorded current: **2** A
